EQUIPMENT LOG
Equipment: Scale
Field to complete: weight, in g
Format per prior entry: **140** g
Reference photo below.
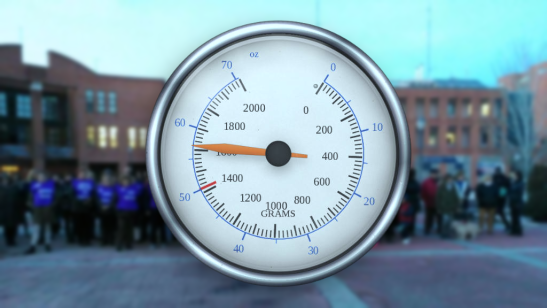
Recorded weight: **1620** g
